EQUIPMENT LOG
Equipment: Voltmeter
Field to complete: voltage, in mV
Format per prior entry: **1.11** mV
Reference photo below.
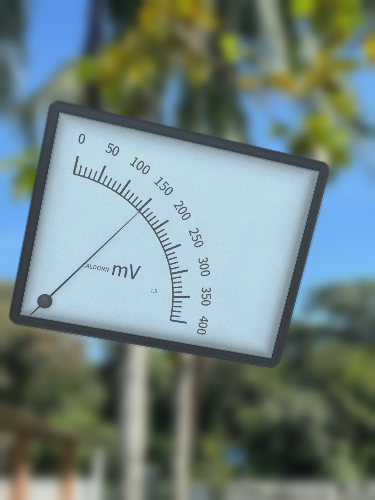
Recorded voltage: **150** mV
